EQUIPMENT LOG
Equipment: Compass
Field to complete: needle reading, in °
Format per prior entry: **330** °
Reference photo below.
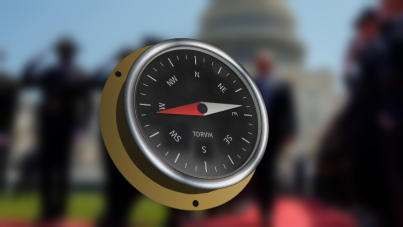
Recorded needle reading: **260** °
